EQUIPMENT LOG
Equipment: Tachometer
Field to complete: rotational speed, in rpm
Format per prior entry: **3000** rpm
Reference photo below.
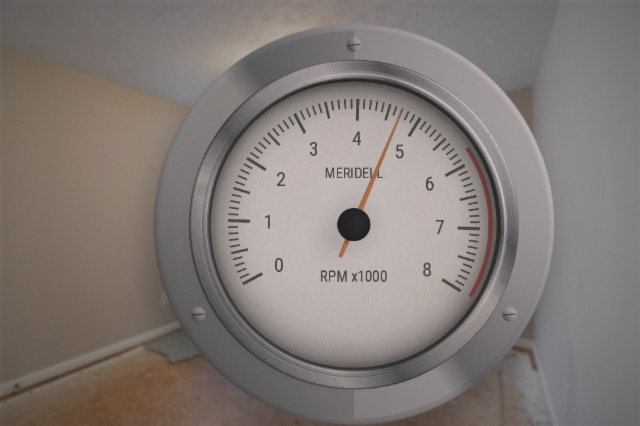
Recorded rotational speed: **4700** rpm
